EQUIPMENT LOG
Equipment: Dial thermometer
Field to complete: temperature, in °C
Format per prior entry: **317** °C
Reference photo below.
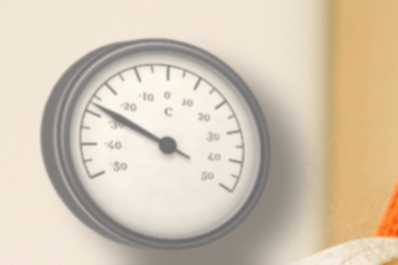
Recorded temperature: **-27.5** °C
